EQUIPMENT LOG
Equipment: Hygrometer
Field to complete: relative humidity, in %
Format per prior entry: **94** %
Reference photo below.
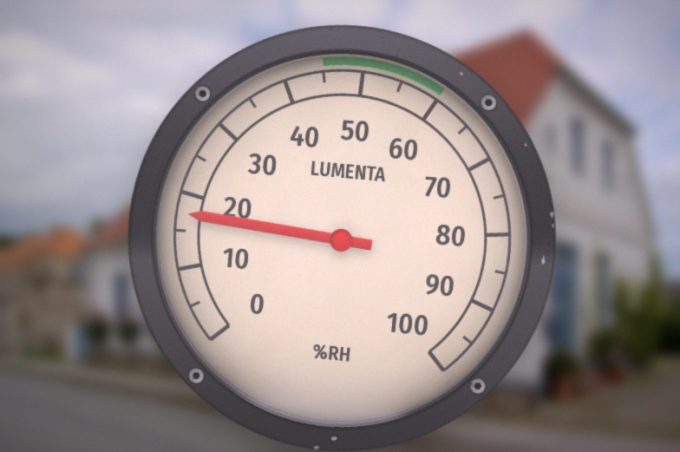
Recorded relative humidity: **17.5** %
